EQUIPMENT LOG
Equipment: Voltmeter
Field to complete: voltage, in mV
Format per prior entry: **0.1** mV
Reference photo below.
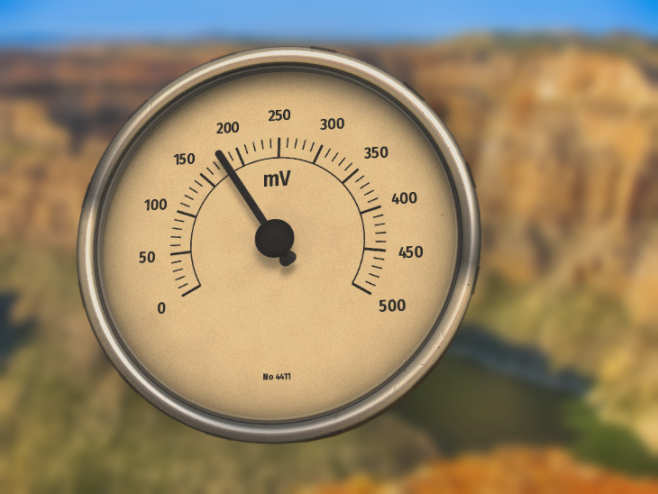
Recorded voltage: **180** mV
